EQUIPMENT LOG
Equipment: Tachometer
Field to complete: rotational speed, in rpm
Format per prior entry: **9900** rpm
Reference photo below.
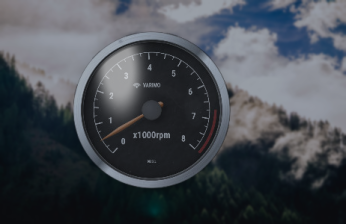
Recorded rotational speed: **500** rpm
